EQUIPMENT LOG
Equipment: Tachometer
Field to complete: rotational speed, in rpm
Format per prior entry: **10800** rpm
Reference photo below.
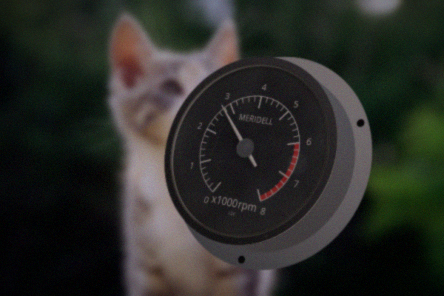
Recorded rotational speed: **2800** rpm
